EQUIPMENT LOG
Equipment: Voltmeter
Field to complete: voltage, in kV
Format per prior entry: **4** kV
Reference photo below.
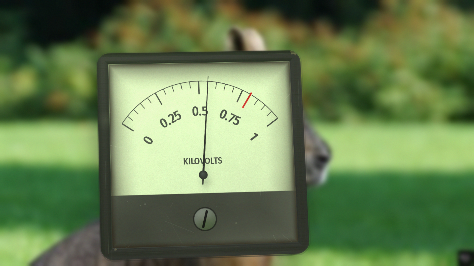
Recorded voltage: **0.55** kV
